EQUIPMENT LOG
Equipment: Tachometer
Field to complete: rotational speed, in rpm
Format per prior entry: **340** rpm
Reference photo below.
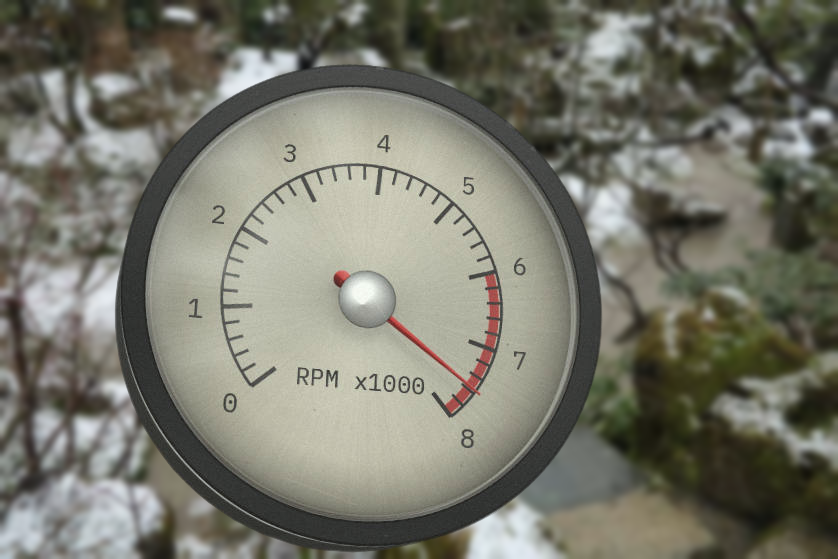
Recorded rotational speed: **7600** rpm
